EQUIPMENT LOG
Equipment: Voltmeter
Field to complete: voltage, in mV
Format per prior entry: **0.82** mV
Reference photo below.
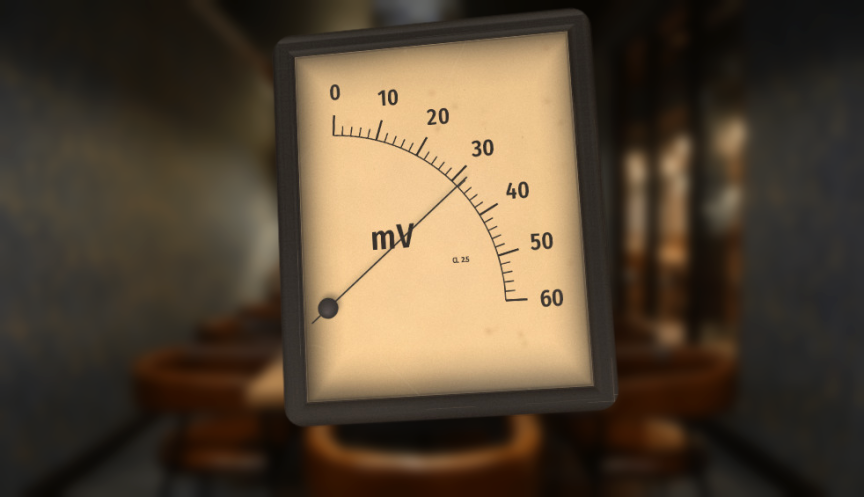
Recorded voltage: **32** mV
